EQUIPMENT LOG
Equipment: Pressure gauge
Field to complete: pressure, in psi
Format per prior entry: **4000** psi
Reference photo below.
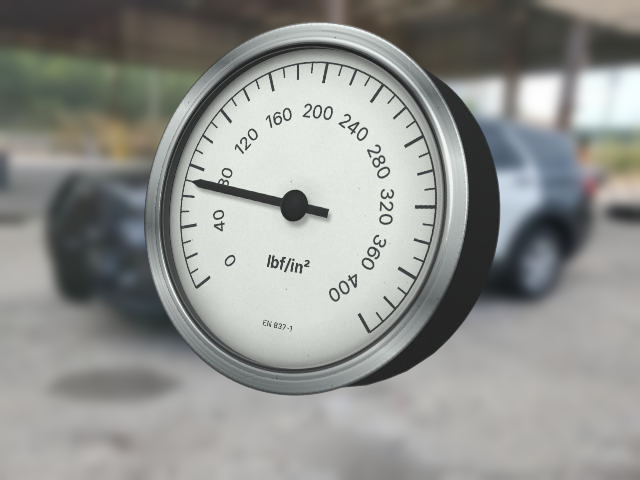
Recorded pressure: **70** psi
